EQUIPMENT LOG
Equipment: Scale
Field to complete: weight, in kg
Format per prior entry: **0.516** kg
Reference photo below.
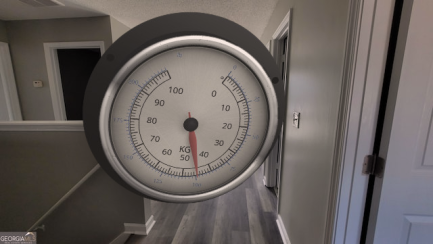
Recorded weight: **45** kg
